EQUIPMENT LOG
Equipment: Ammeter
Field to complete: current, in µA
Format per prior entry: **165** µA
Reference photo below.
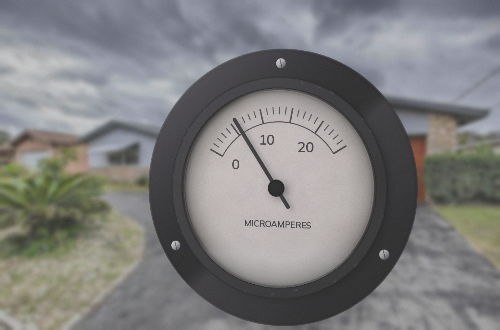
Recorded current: **6** µA
